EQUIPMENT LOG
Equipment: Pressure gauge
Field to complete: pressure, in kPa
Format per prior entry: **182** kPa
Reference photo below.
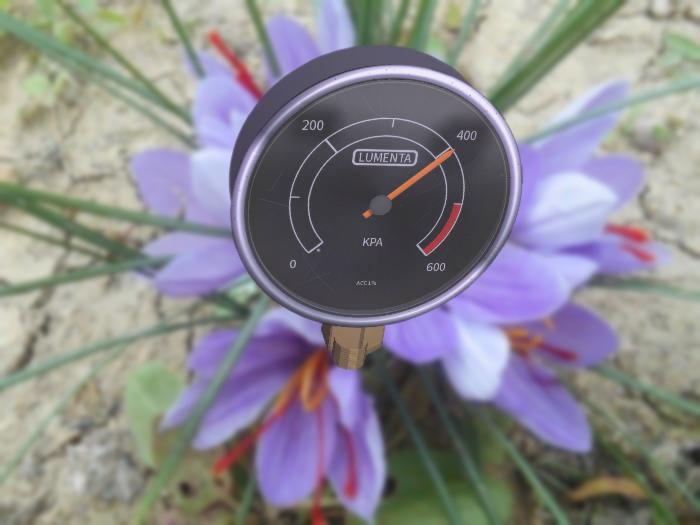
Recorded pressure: **400** kPa
